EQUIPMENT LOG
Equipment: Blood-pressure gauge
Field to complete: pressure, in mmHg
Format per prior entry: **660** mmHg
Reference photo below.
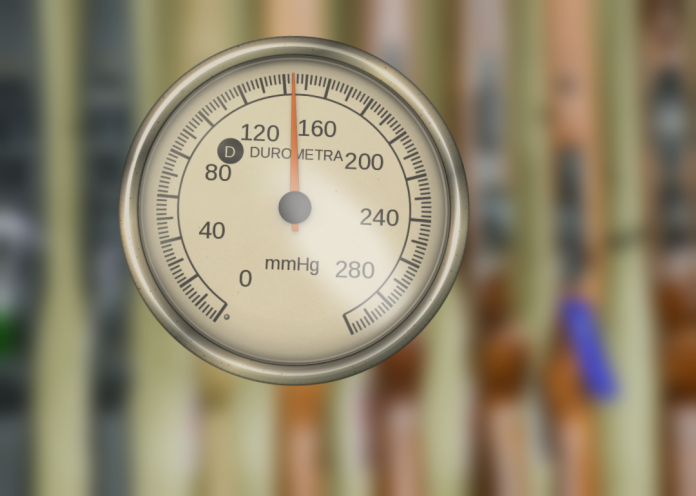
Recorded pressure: **144** mmHg
